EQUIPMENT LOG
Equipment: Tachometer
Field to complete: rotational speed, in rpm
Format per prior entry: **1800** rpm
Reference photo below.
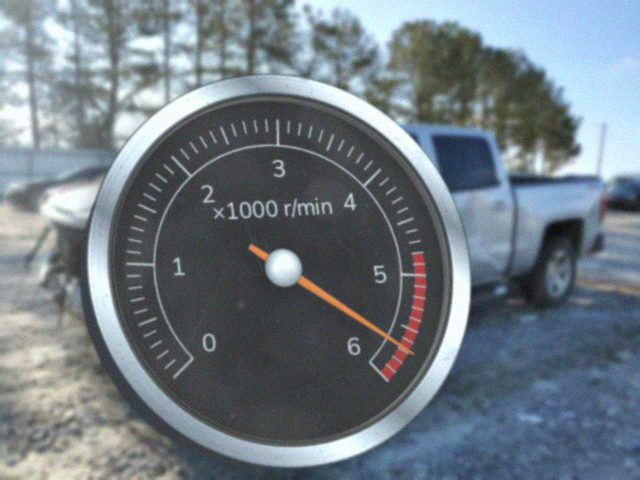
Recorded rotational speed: **5700** rpm
